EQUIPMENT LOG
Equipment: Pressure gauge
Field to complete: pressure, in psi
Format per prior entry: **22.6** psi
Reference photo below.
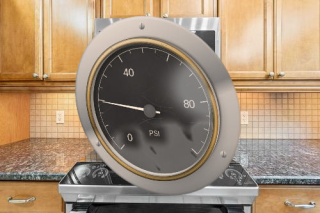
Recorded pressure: **20** psi
